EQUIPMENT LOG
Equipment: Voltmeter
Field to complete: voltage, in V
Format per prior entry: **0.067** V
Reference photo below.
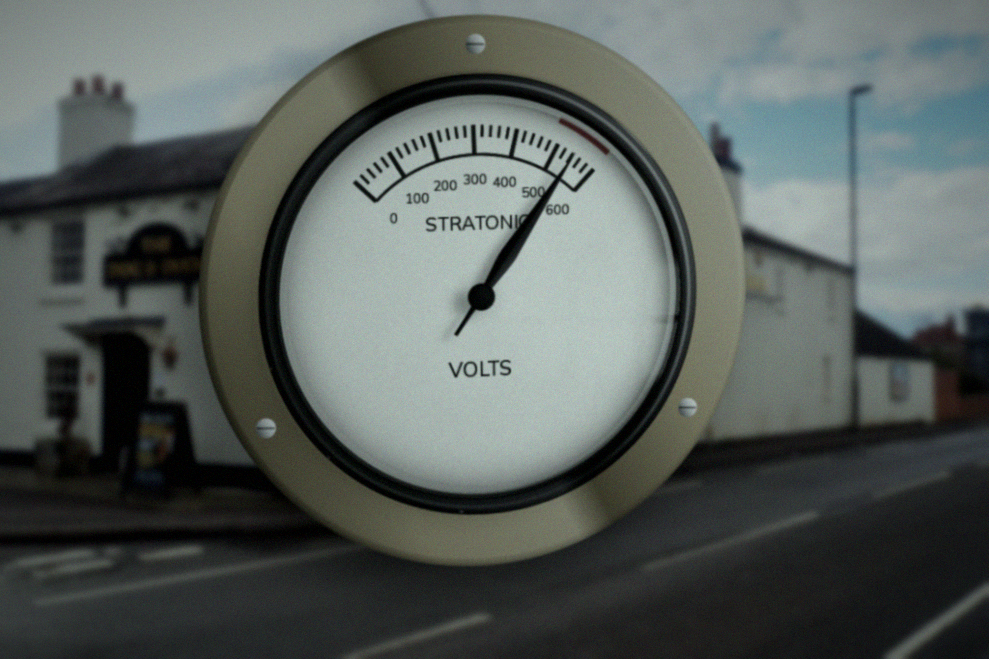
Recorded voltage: **540** V
